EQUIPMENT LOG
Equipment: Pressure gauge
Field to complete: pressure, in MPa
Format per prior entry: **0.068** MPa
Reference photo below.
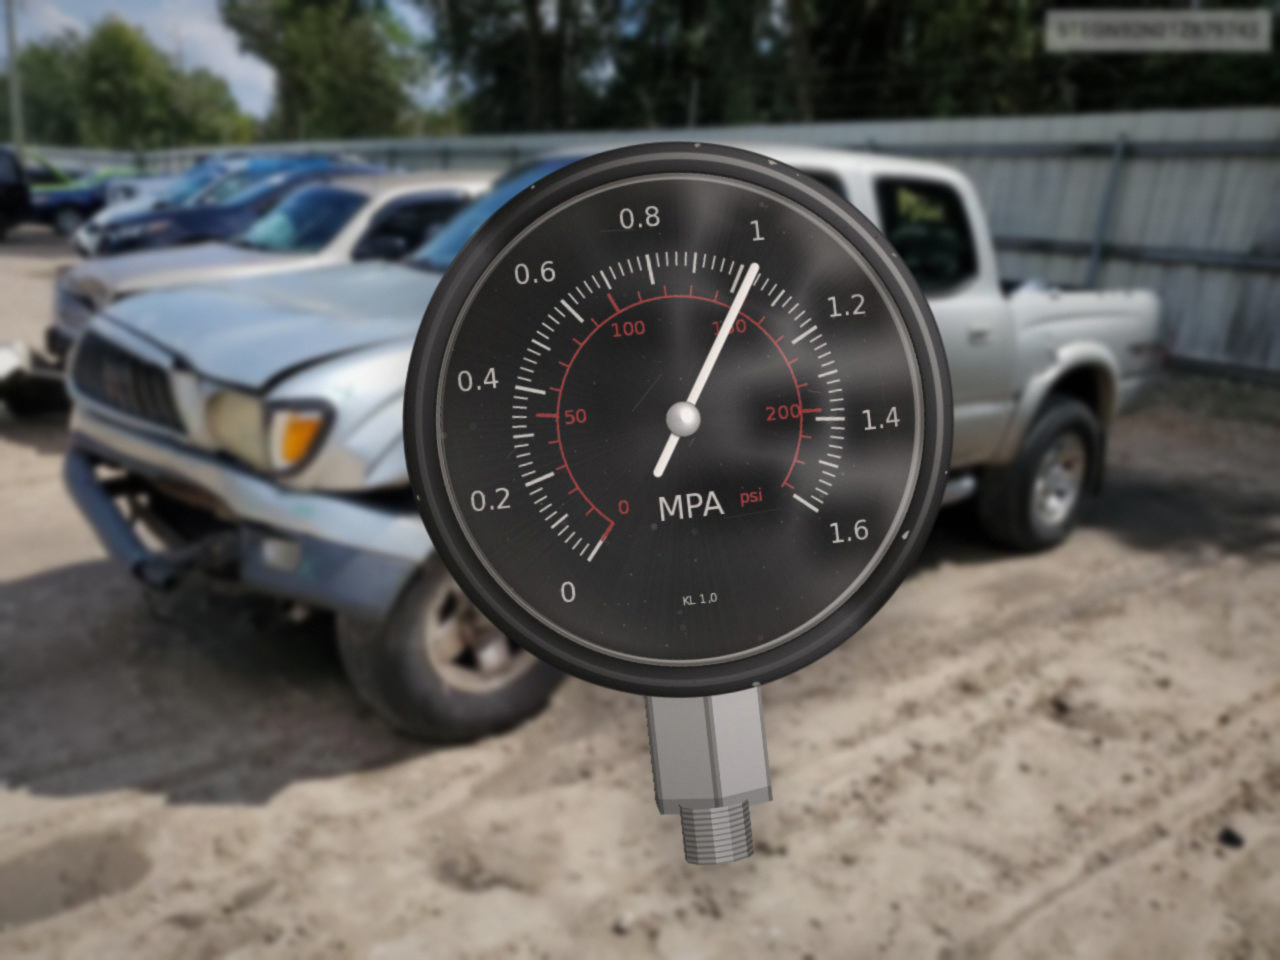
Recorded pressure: **1.02** MPa
